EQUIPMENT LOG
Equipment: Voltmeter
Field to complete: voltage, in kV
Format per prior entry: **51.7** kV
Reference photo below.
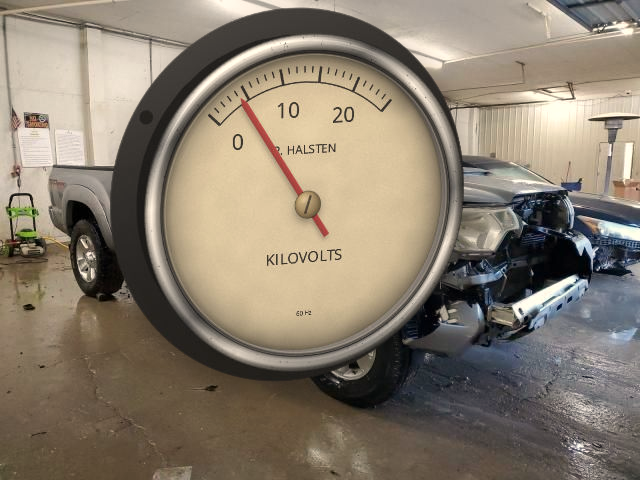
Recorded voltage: **4** kV
